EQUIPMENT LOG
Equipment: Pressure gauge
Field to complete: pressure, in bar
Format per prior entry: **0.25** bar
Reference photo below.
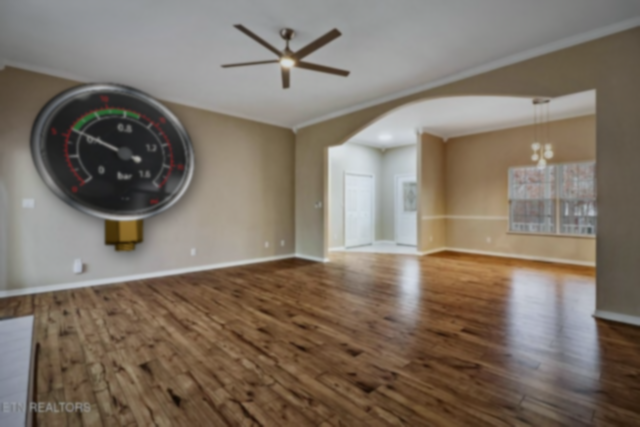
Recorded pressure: **0.4** bar
